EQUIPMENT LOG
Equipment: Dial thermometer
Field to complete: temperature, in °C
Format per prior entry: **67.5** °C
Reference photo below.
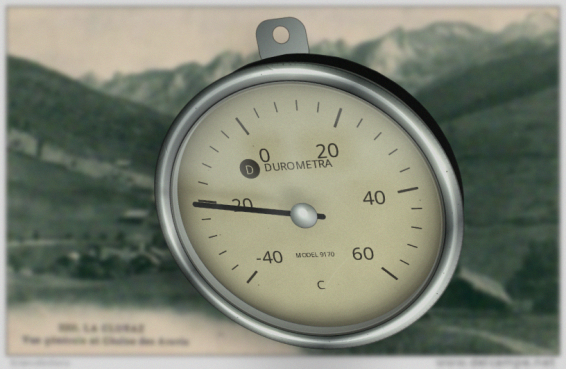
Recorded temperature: **-20** °C
